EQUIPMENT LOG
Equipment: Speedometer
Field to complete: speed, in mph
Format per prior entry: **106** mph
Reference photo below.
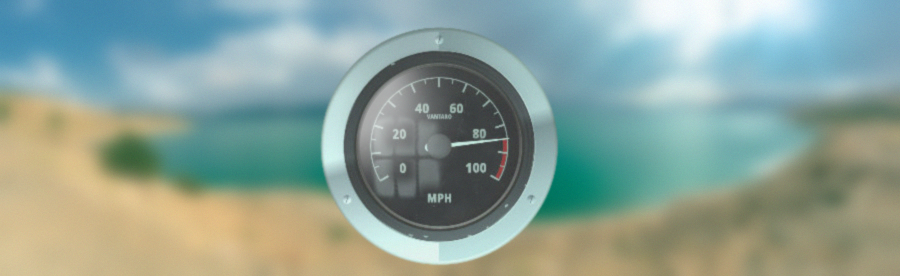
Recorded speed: **85** mph
